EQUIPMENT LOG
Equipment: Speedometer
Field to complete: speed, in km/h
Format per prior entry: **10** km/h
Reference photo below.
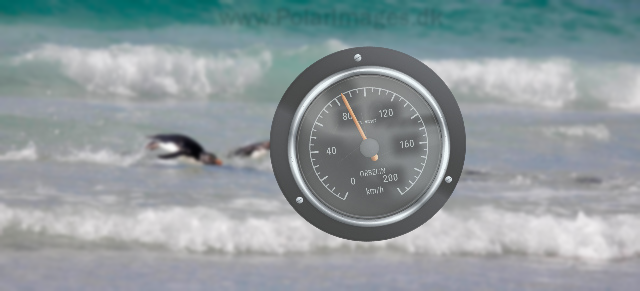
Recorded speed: **85** km/h
